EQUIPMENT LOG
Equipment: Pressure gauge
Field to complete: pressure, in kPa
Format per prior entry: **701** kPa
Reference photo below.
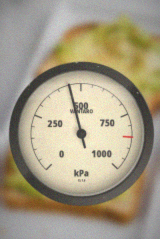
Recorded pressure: **450** kPa
